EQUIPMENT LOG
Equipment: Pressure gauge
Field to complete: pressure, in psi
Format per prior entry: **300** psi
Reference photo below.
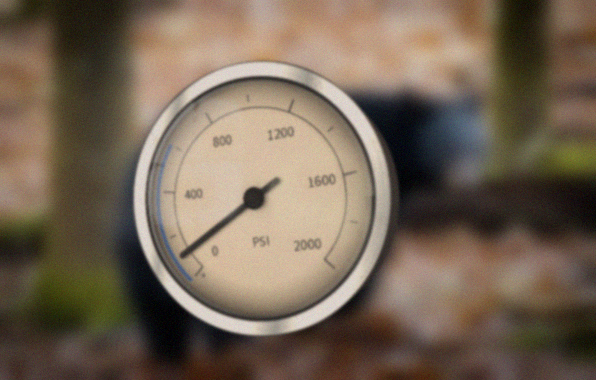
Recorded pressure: **100** psi
